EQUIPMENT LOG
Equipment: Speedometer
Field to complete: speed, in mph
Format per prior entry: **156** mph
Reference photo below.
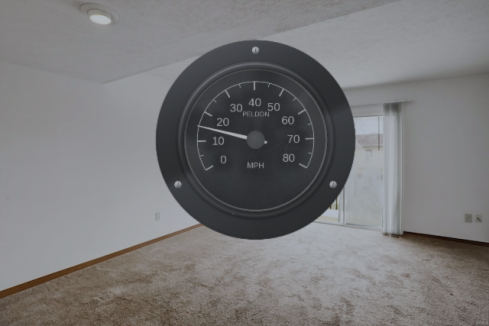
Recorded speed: **15** mph
